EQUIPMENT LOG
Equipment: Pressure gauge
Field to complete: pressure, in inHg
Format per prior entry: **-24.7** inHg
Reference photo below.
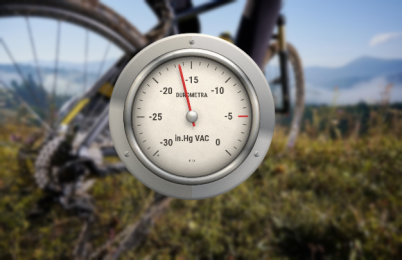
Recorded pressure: **-16.5** inHg
